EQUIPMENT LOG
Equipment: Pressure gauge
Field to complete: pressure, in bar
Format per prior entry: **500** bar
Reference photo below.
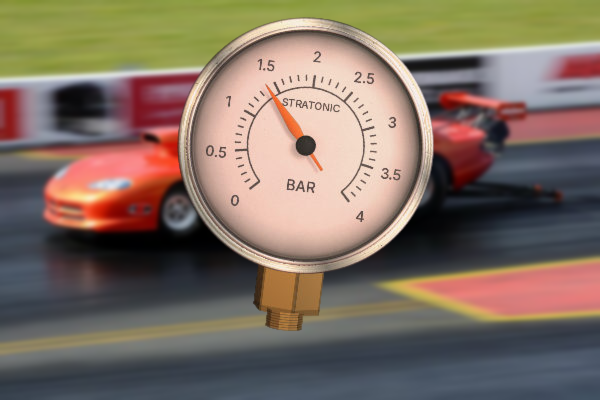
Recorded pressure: **1.4** bar
